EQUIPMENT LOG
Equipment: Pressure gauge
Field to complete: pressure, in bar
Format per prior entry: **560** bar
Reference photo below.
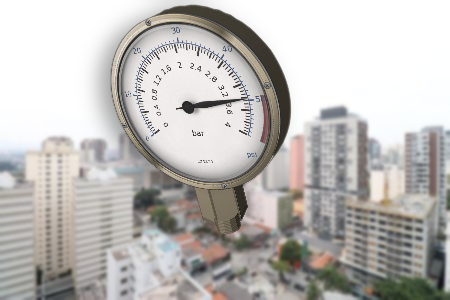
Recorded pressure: **3.4** bar
